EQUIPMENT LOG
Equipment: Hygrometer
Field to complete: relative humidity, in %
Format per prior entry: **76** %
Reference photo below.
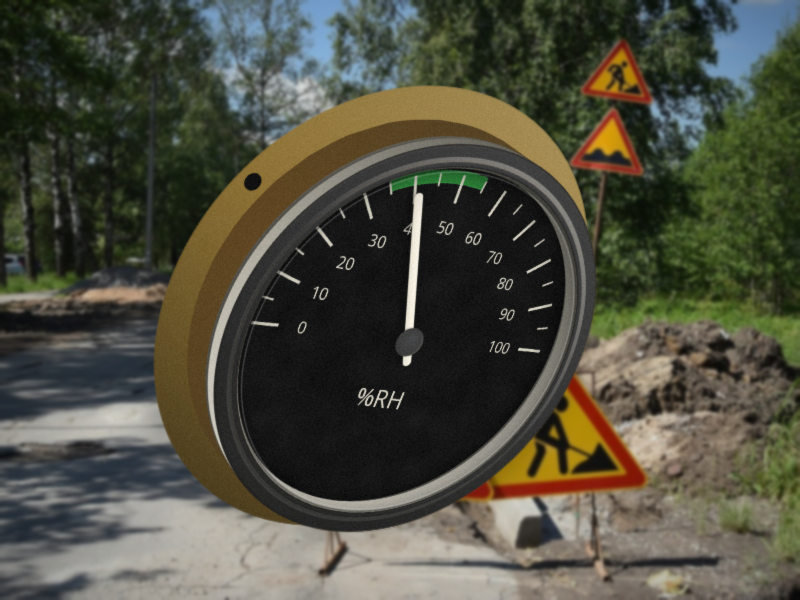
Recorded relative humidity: **40** %
